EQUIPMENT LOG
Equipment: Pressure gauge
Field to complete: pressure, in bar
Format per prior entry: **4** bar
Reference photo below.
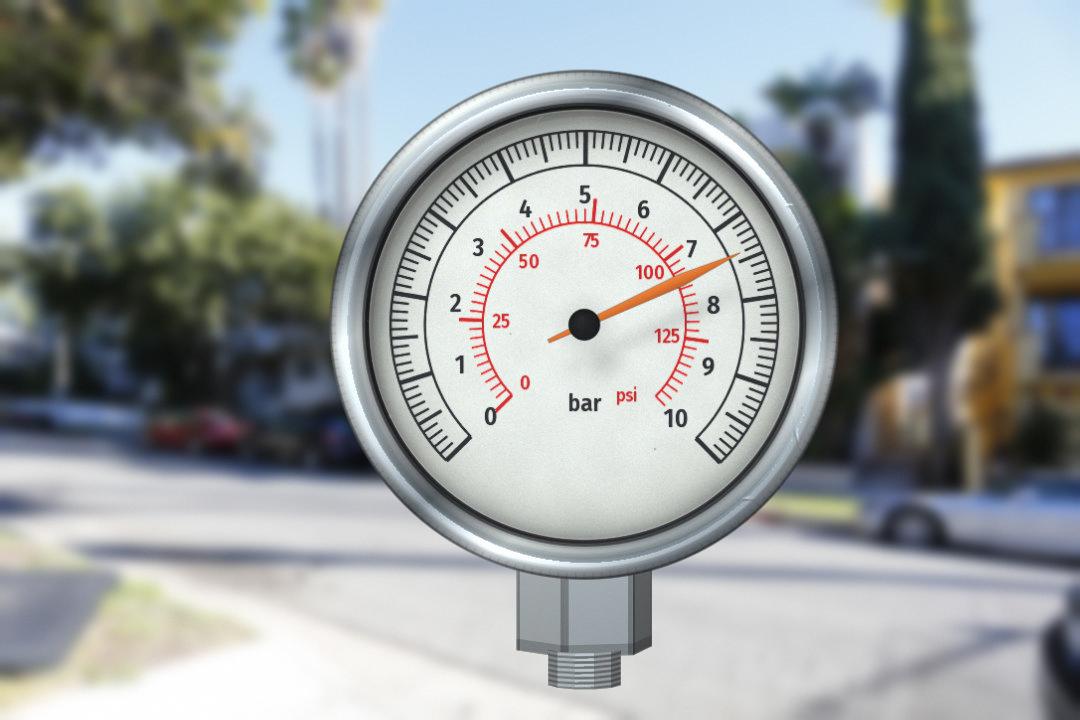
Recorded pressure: **7.4** bar
